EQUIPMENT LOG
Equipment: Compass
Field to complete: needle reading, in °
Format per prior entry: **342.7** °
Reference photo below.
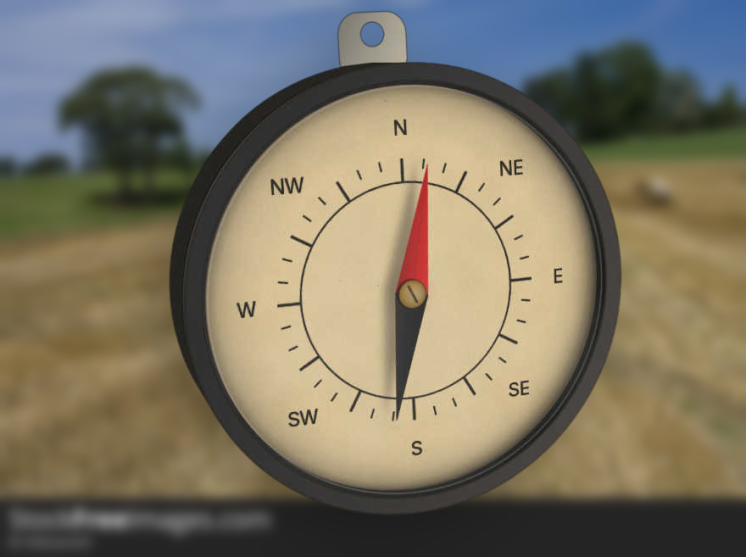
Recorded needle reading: **10** °
